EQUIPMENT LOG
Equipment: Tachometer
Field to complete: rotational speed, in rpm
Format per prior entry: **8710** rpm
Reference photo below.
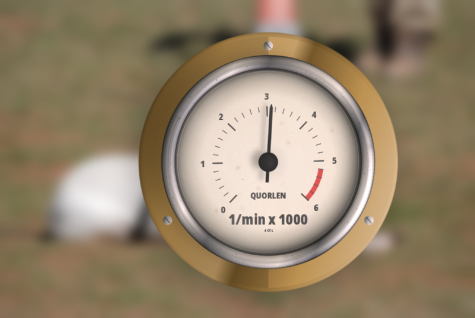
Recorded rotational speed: **3100** rpm
